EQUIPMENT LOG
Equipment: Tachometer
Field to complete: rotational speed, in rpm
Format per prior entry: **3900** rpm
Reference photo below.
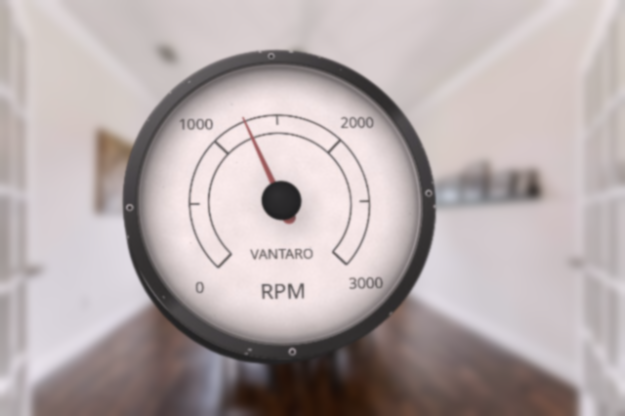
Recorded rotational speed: **1250** rpm
